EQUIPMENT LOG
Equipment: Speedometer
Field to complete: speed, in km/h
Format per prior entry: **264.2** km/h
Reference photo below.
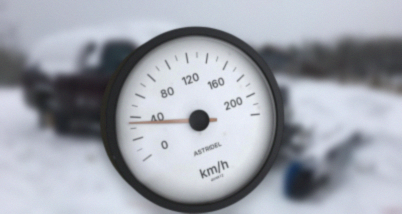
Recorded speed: **35** km/h
